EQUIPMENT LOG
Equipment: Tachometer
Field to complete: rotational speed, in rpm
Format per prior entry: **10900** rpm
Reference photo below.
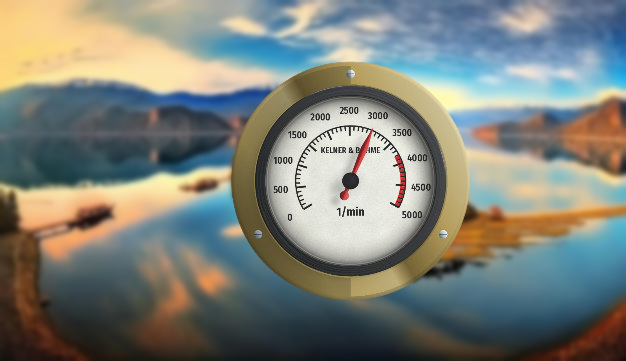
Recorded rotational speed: **3000** rpm
